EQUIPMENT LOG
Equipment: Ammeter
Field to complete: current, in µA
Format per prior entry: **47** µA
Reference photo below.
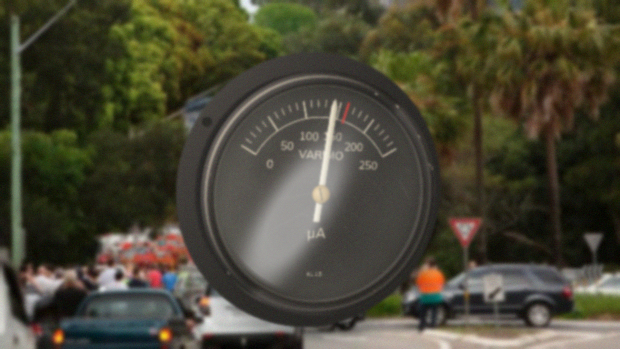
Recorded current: **140** µA
